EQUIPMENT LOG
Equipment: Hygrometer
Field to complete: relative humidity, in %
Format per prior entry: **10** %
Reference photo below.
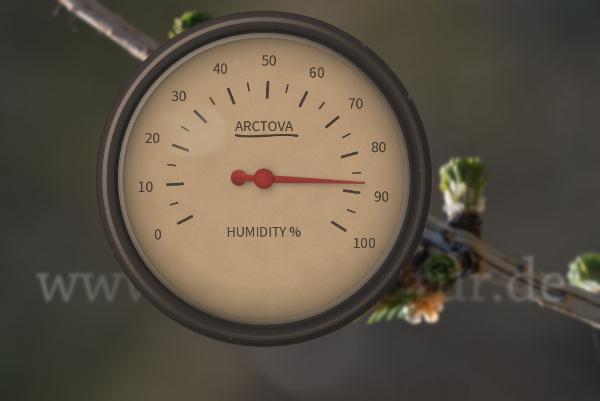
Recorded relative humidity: **87.5** %
